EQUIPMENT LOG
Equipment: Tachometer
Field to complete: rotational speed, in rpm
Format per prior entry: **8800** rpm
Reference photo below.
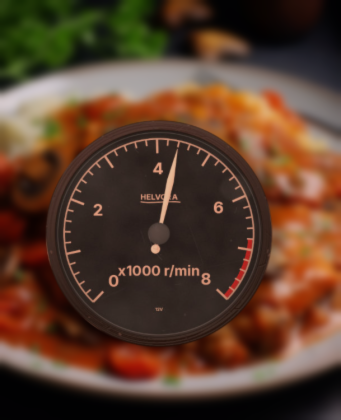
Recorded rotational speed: **4400** rpm
